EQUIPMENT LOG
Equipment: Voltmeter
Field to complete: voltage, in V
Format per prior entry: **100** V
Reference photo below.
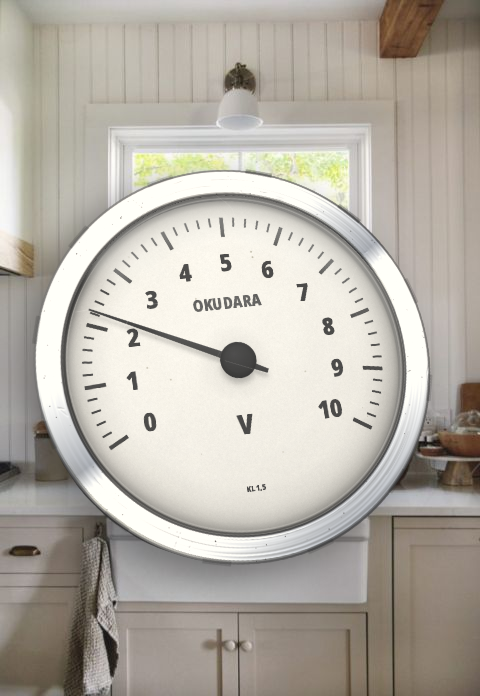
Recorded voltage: **2.2** V
